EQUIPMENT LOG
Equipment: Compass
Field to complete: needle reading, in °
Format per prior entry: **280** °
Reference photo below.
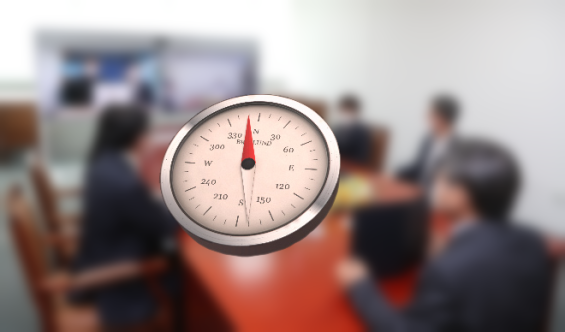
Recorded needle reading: **350** °
